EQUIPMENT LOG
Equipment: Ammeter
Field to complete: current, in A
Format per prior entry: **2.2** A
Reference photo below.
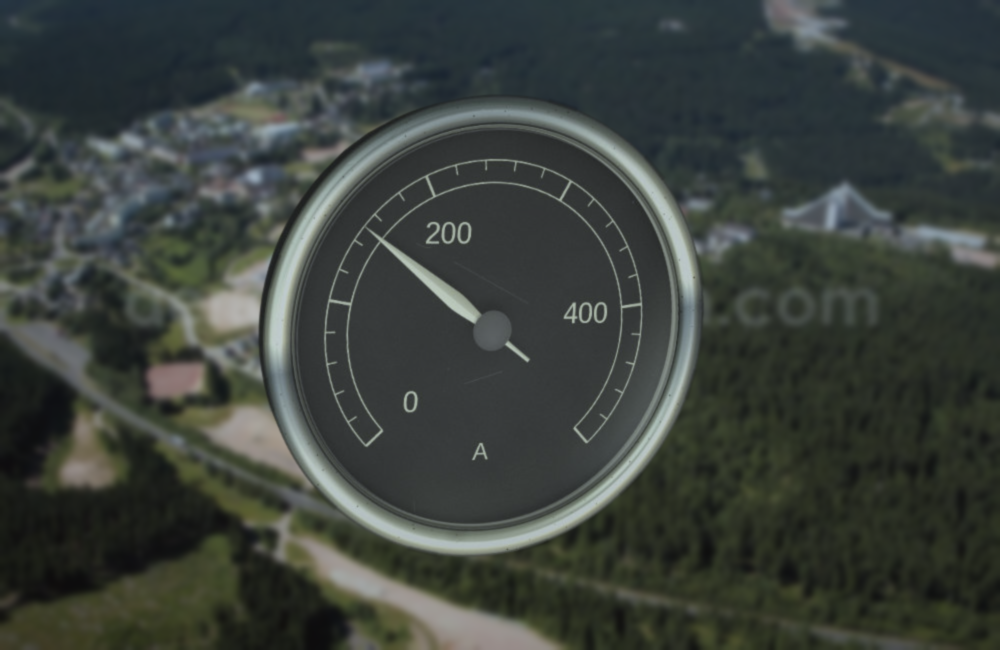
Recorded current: **150** A
